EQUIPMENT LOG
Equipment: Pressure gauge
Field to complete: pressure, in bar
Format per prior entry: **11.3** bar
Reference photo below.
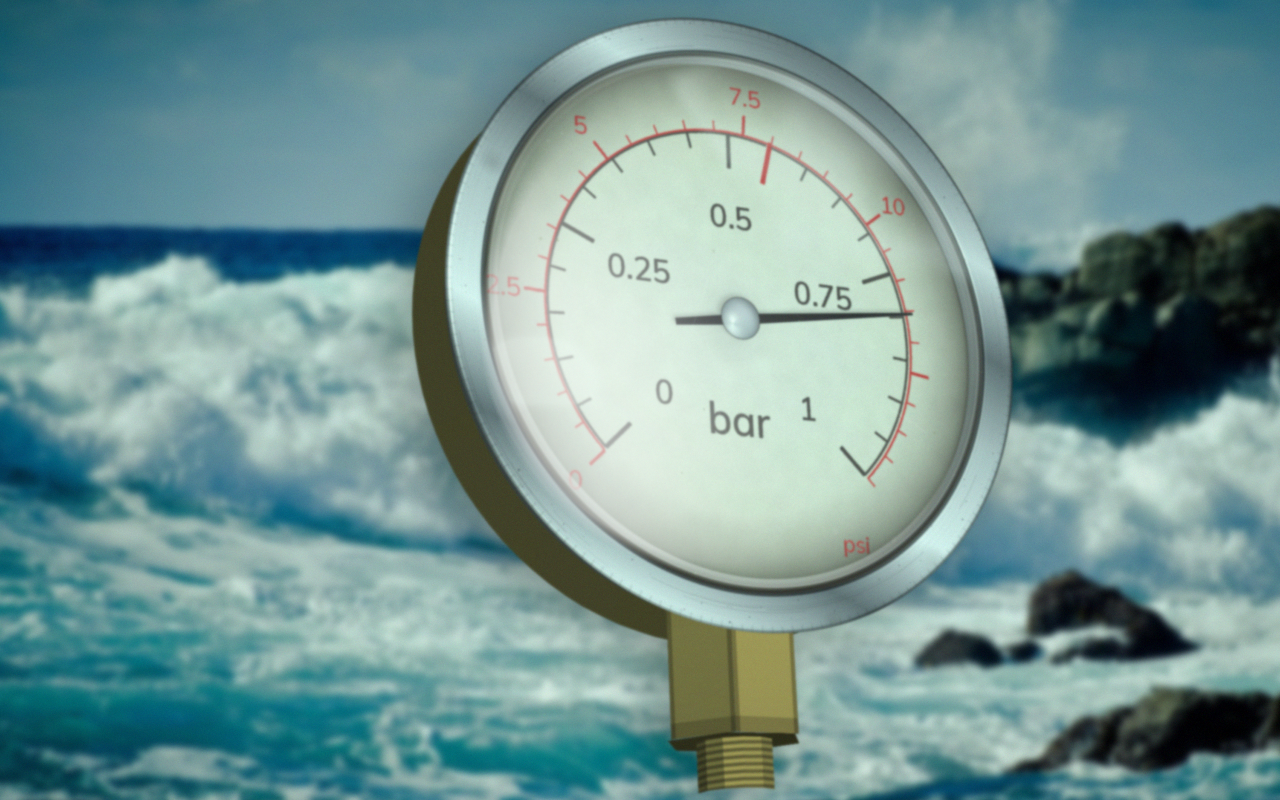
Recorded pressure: **0.8** bar
